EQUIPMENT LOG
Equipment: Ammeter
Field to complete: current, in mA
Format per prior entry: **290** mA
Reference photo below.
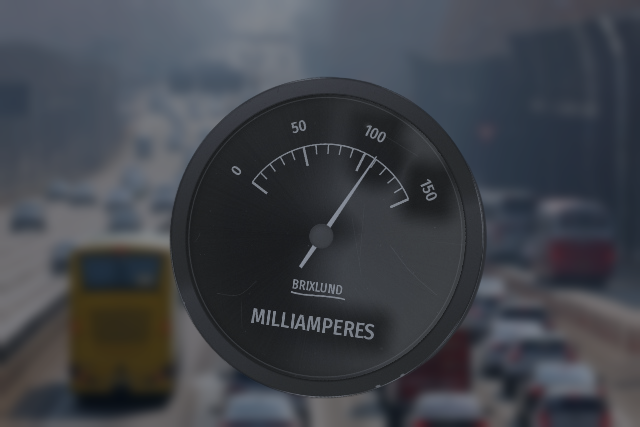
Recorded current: **110** mA
